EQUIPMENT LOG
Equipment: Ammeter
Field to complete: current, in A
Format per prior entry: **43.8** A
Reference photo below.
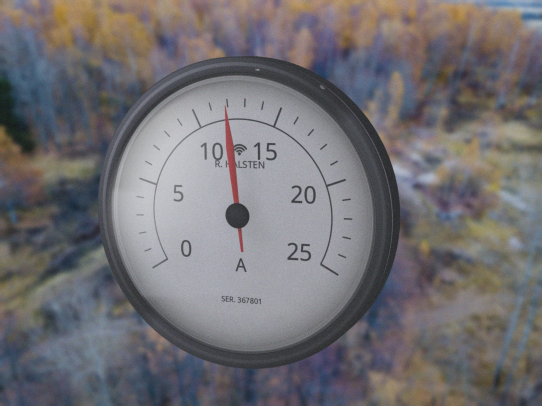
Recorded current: **12** A
